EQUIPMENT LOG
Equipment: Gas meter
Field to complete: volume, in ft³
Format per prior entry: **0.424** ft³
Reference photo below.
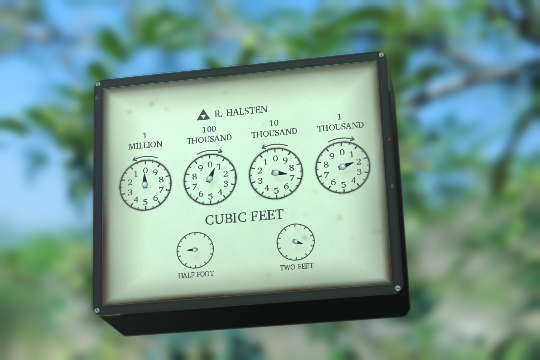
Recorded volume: **7200** ft³
